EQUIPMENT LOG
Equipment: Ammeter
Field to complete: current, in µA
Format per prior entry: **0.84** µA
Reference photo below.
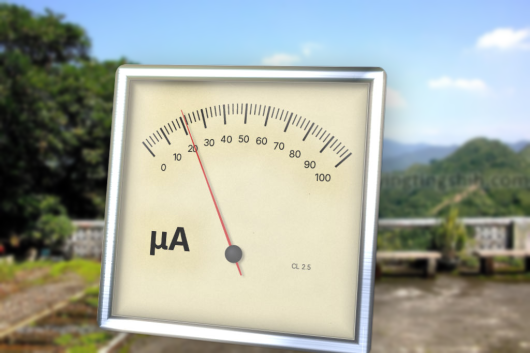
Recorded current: **22** µA
